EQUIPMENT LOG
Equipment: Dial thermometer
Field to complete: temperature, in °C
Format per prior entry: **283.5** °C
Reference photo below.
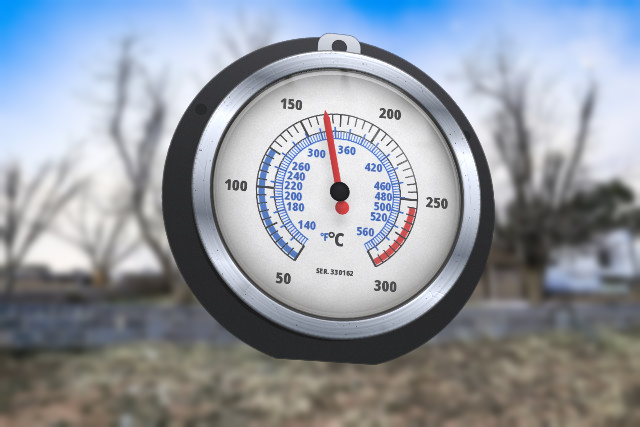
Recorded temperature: **165** °C
